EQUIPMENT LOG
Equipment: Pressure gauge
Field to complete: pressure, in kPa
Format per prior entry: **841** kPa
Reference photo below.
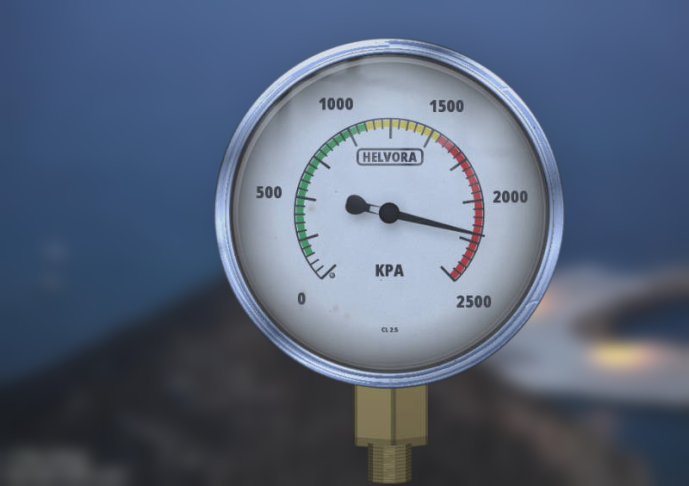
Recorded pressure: **2200** kPa
